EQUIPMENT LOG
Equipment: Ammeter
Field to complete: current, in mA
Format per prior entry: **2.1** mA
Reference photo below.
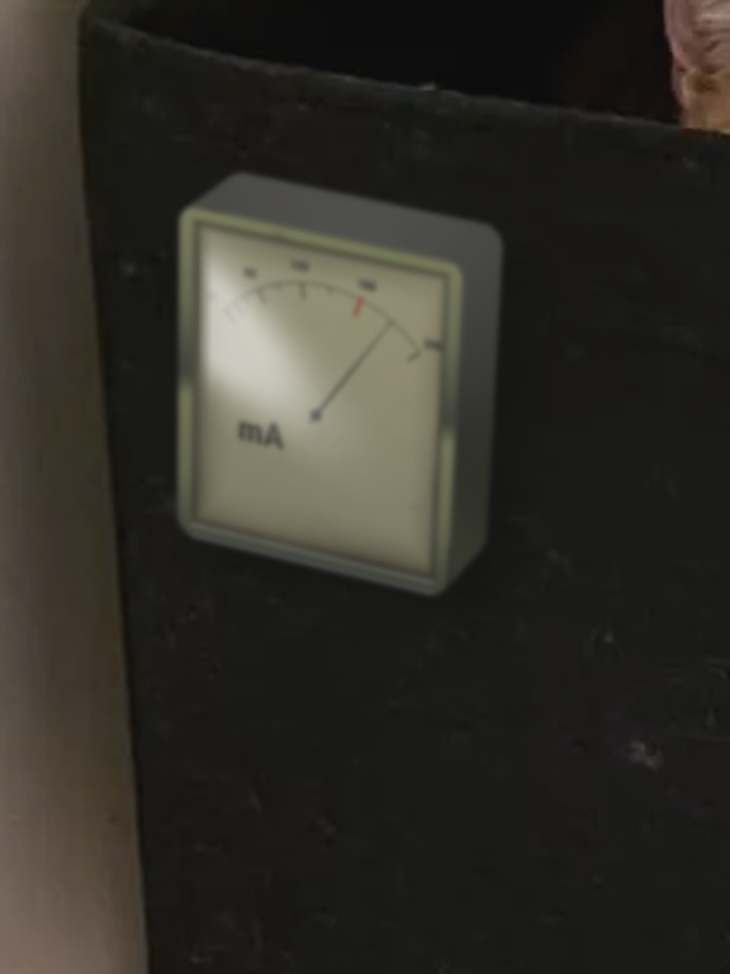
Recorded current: **180** mA
